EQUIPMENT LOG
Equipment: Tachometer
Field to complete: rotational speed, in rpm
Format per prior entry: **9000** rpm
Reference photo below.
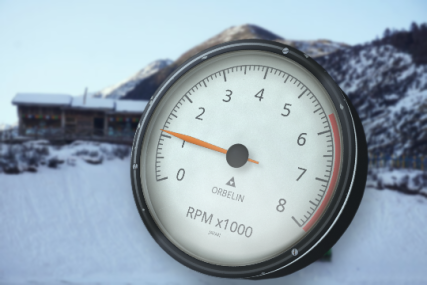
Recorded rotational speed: **1100** rpm
